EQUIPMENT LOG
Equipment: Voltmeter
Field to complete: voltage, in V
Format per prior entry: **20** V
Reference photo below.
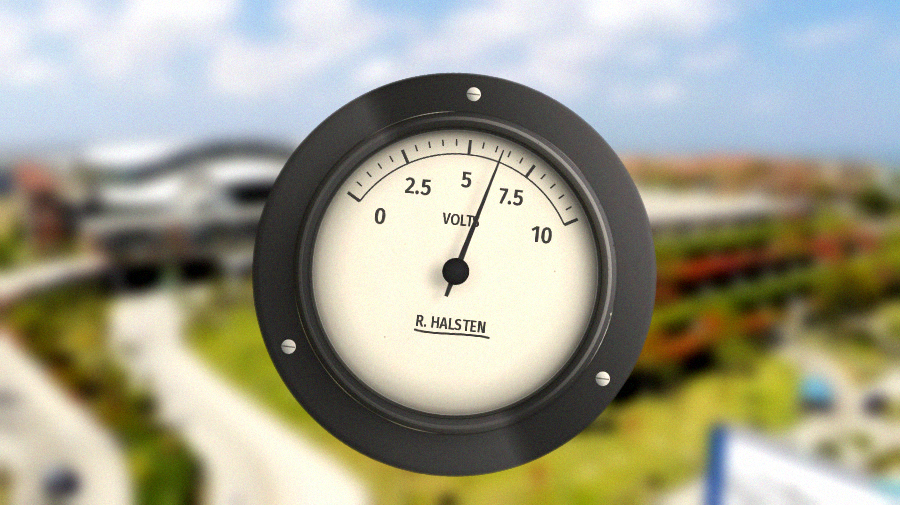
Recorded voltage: **6.25** V
